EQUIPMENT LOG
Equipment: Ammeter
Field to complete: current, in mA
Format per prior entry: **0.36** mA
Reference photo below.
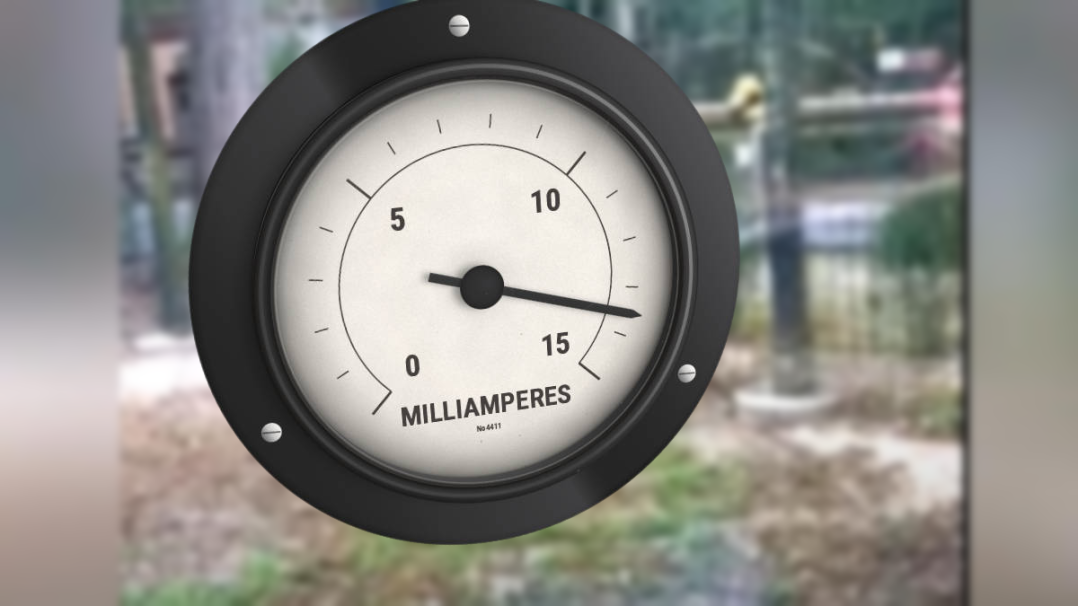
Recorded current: **13.5** mA
